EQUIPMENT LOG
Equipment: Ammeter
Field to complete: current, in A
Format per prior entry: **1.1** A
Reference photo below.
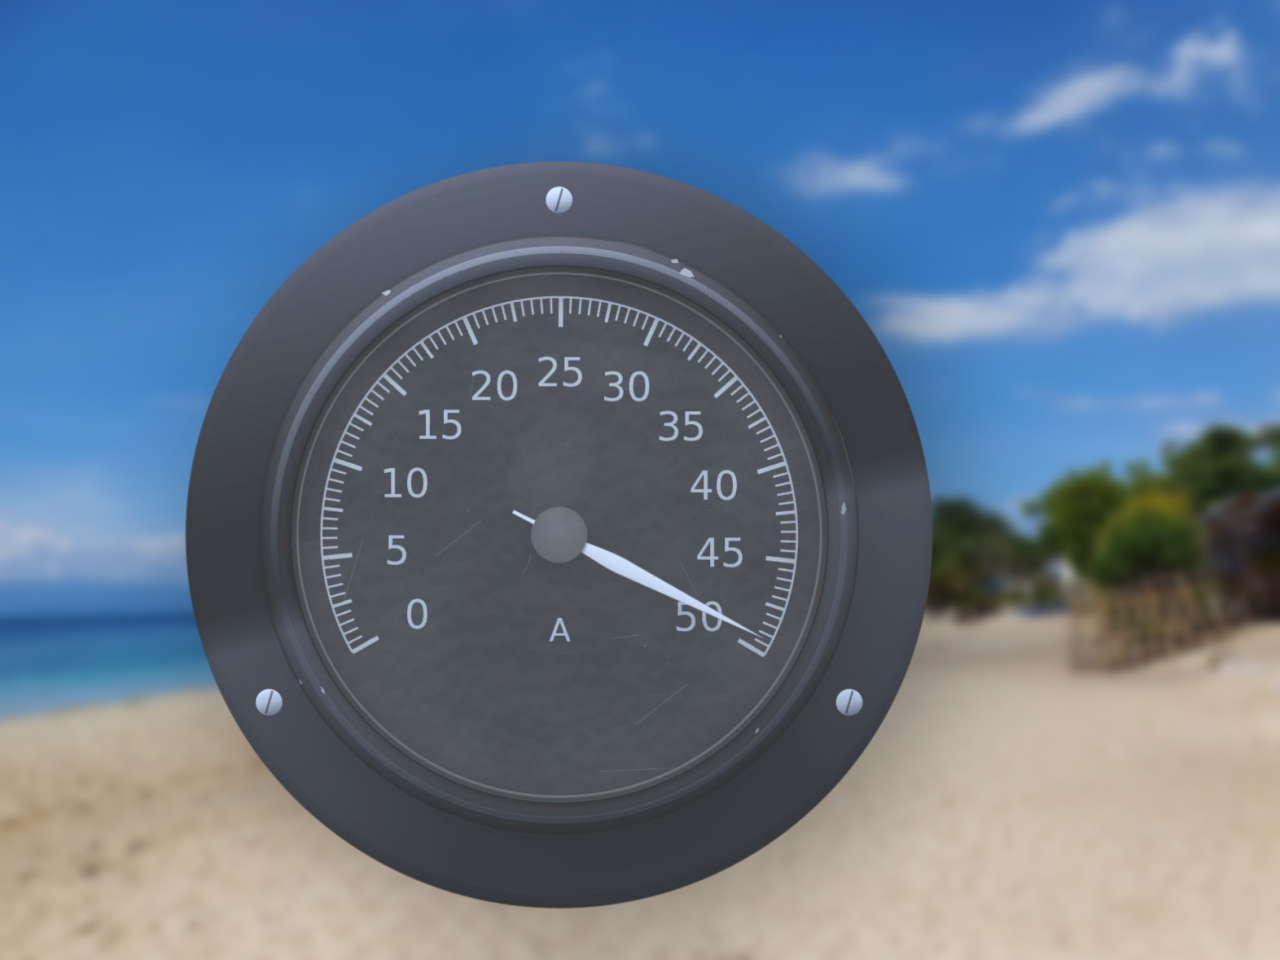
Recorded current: **49.25** A
